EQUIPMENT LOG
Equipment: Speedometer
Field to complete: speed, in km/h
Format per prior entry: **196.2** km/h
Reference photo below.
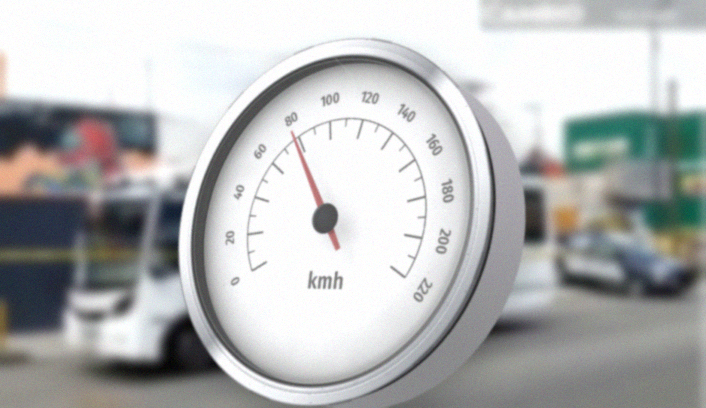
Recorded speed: **80** km/h
